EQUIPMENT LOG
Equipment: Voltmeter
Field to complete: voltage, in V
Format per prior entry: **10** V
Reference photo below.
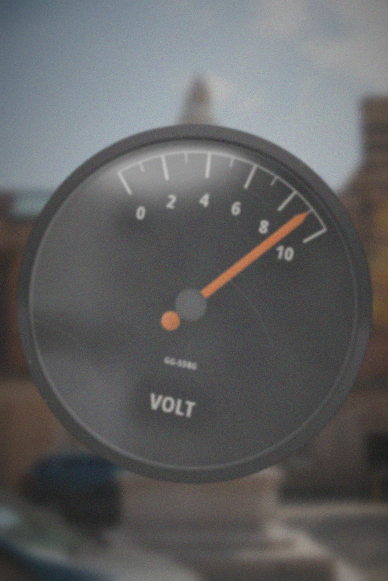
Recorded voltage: **9** V
